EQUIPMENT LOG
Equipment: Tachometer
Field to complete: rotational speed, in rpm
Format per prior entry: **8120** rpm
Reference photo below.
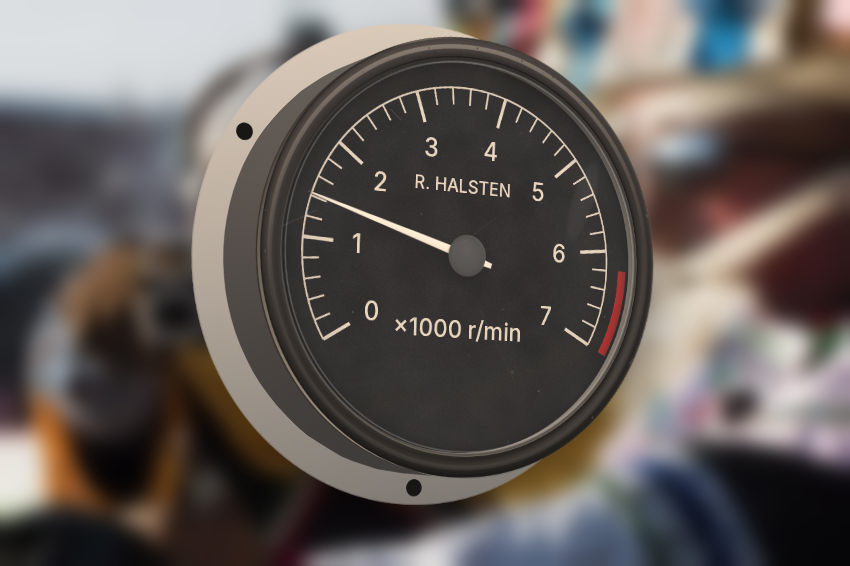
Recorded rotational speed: **1400** rpm
